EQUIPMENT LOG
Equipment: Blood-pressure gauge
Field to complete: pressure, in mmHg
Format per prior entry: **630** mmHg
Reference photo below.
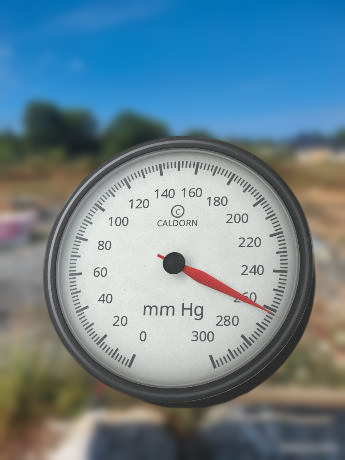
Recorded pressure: **262** mmHg
